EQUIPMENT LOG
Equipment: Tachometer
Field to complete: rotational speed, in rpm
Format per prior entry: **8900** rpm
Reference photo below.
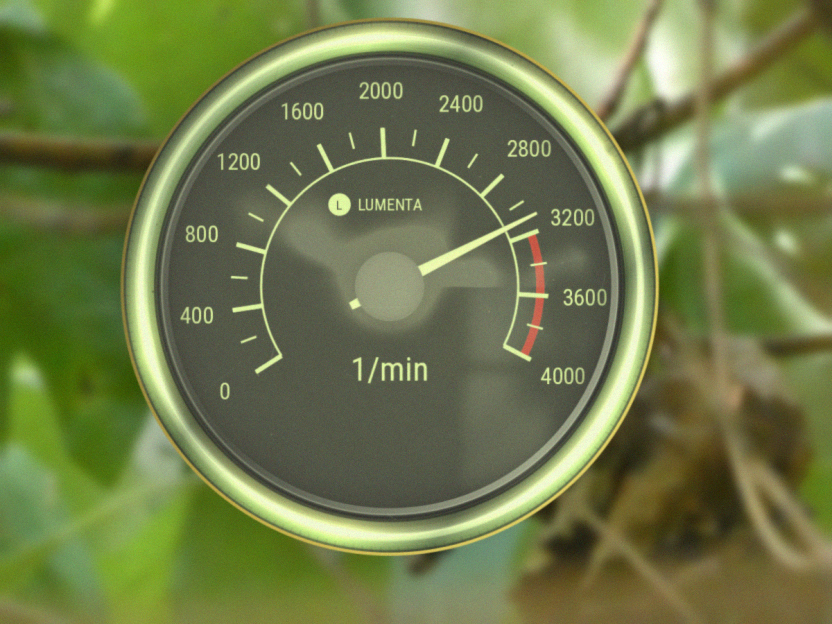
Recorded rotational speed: **3100** rpm
